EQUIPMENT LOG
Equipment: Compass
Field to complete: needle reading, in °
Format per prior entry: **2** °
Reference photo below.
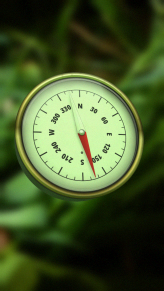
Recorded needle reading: **165** °
